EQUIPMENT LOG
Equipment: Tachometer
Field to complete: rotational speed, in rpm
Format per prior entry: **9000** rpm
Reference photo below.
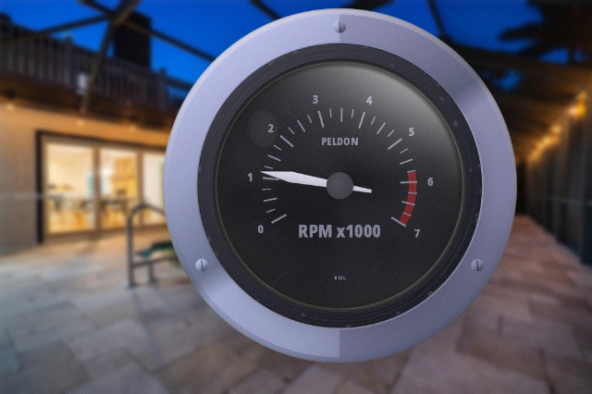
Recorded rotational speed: **1125** rpm
